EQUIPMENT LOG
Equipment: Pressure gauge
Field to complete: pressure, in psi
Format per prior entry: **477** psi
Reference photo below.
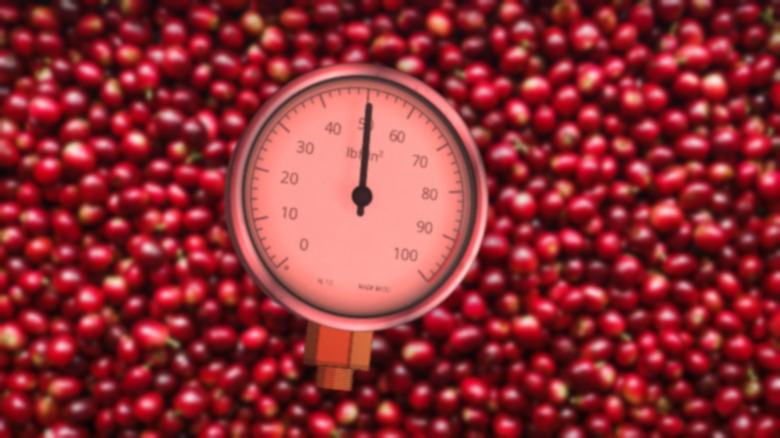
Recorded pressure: **50** psi
